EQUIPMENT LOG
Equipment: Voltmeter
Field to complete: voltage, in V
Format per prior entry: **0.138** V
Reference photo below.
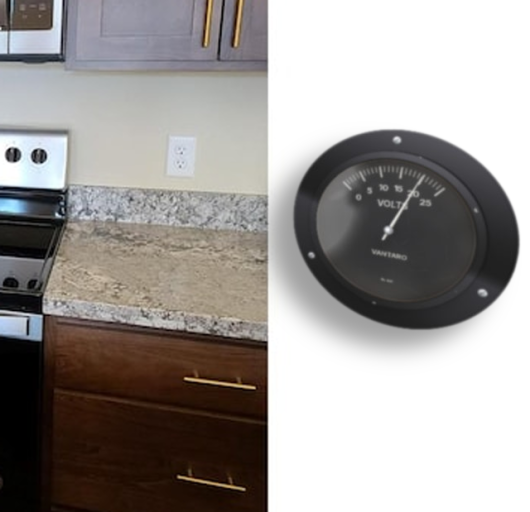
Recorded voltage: **20** V
